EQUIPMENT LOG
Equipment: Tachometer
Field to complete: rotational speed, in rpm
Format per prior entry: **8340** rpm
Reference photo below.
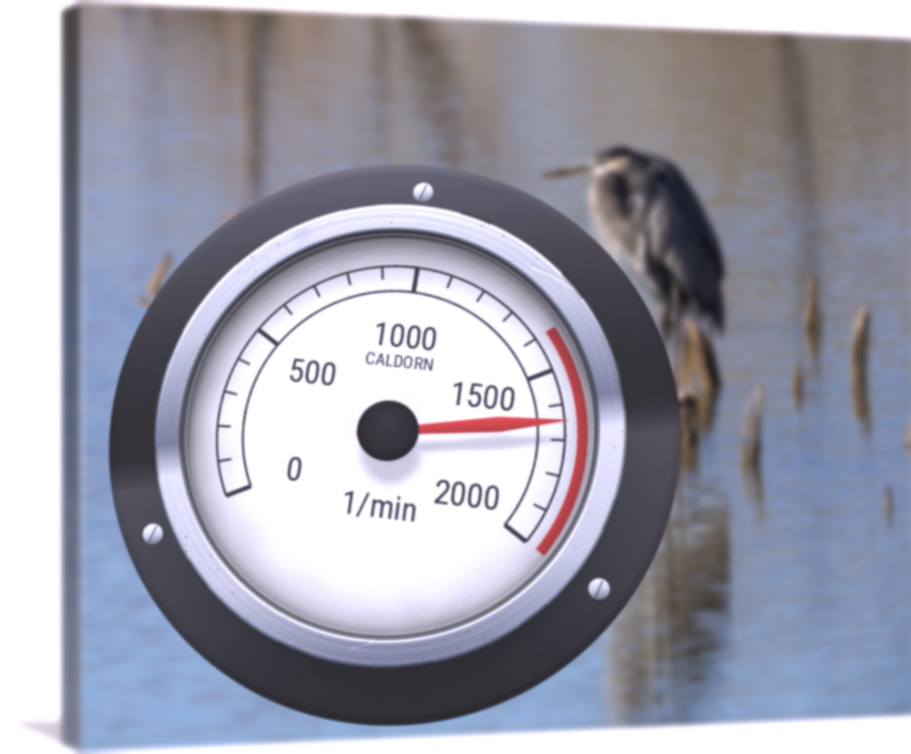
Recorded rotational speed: **1650** rpm
